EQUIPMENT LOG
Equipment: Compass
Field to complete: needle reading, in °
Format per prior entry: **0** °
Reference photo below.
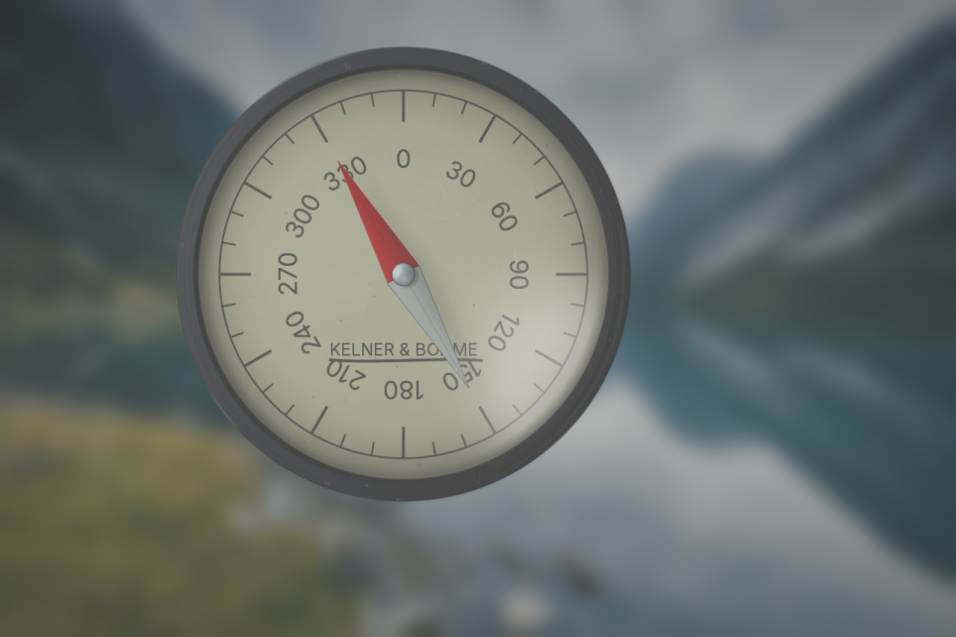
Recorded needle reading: **330** °
